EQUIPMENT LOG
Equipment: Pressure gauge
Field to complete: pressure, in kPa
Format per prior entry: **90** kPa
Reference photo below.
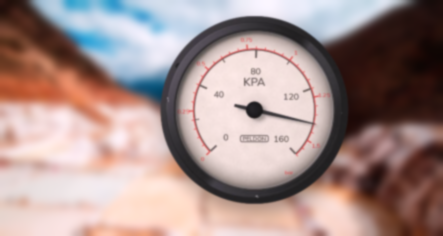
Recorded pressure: **140** kPa
